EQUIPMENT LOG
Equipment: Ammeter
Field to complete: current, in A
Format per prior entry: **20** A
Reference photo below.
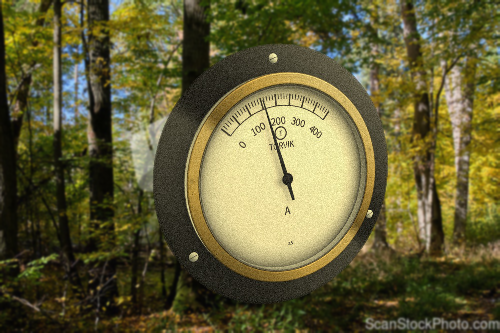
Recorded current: **150** A
